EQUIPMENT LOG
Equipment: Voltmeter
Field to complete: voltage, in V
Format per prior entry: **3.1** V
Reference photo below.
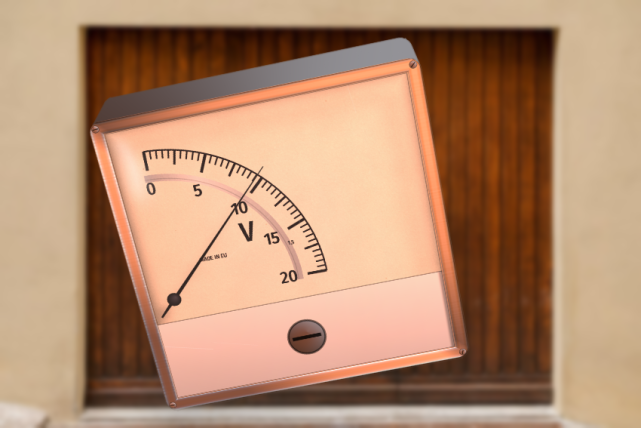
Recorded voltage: **9.5** V
